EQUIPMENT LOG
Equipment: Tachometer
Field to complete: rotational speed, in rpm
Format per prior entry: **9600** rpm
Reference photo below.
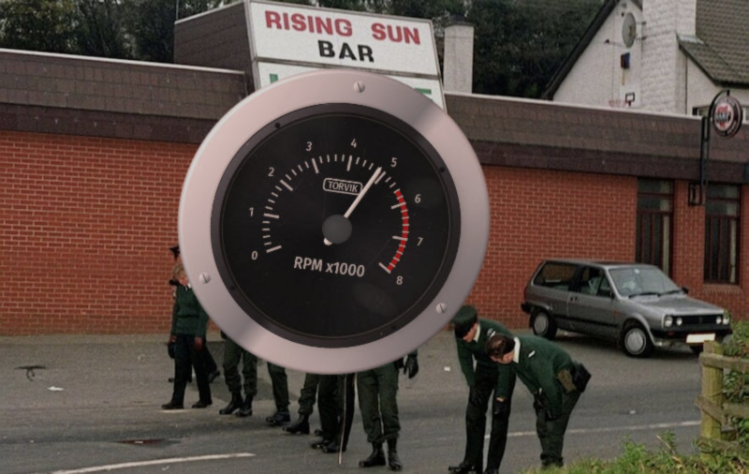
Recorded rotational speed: **4800** rpm
